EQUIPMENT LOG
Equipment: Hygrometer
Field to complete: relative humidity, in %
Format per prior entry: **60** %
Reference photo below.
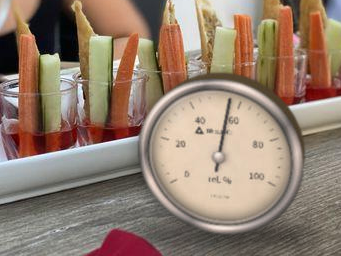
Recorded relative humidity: **56** %
